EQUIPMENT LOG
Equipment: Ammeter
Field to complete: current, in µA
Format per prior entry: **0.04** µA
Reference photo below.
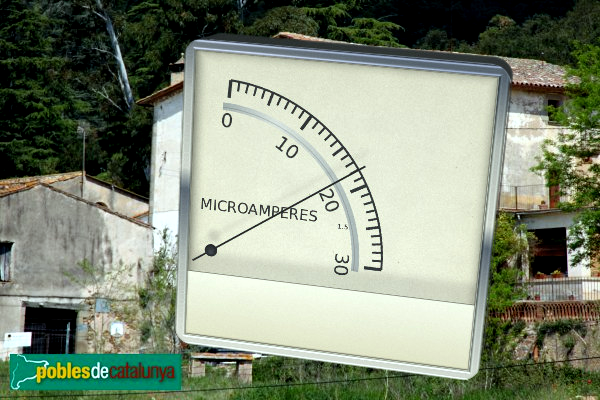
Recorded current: **18** µA
